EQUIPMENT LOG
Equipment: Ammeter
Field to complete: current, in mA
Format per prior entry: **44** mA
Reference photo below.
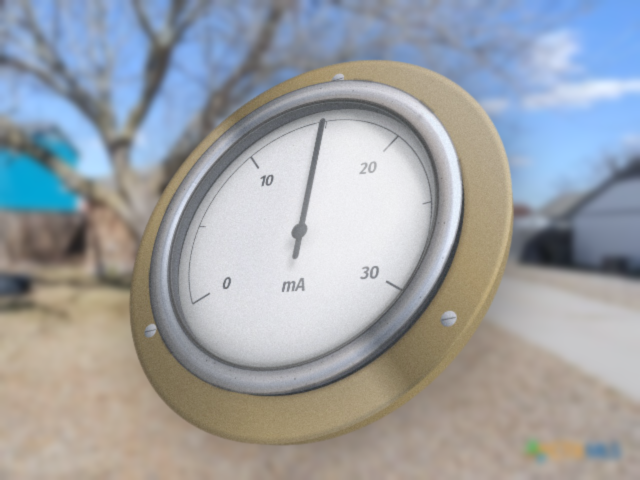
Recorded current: **15** mA
